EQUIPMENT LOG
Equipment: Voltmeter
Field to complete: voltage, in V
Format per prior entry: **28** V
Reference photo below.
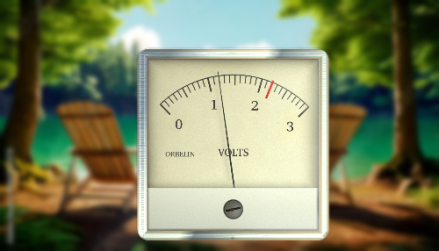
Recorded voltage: **1.2** V
